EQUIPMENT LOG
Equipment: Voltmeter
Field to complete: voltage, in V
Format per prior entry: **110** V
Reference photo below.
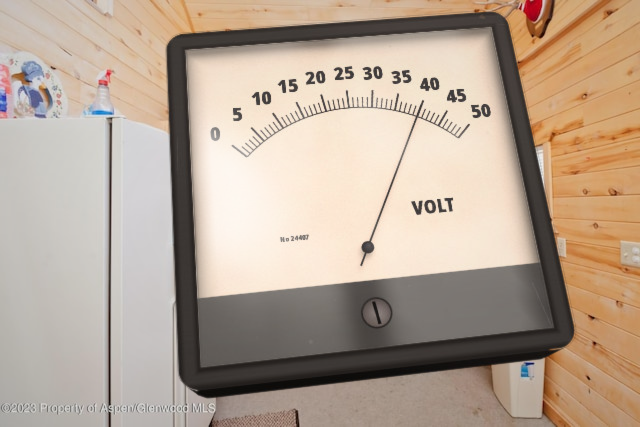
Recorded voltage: **40** V
